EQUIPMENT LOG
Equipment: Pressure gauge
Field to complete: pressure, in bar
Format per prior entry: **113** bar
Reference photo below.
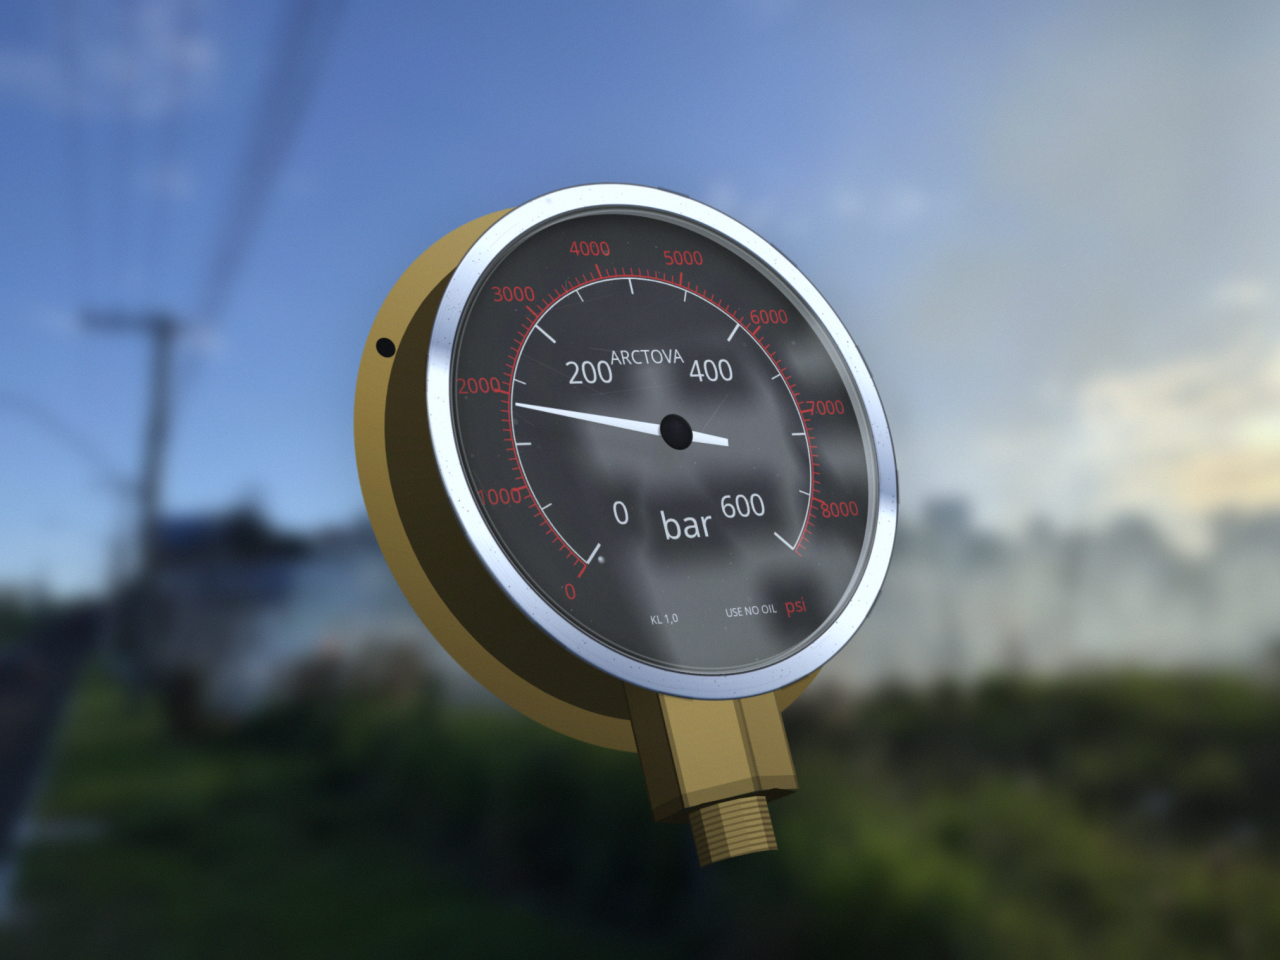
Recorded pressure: **125** bar
